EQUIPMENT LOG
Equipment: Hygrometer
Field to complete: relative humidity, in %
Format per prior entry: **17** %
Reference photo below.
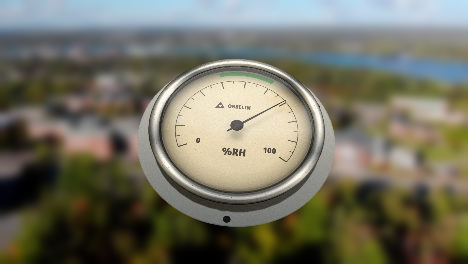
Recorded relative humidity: **70** %
